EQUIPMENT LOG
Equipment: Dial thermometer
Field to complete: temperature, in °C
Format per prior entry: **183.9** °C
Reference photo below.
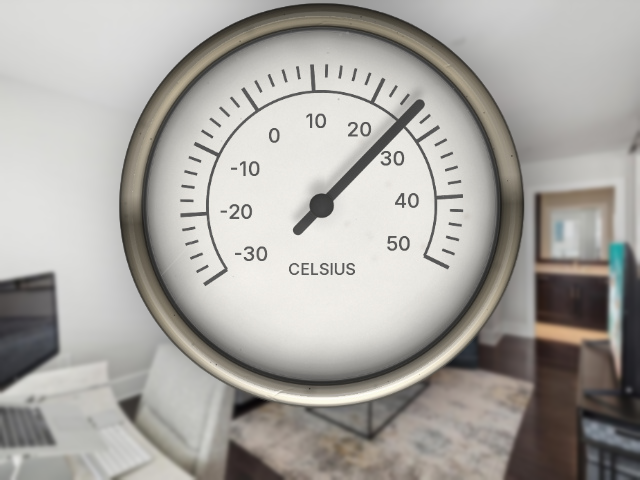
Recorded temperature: **26** °C
